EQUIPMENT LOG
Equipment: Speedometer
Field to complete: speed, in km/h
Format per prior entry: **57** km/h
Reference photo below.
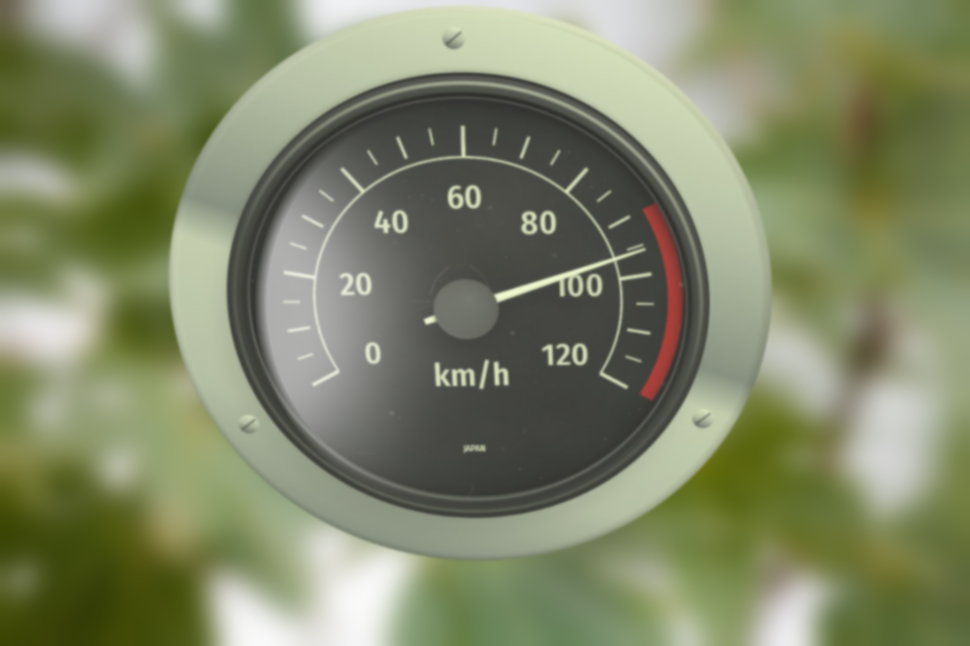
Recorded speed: **95** km/h
